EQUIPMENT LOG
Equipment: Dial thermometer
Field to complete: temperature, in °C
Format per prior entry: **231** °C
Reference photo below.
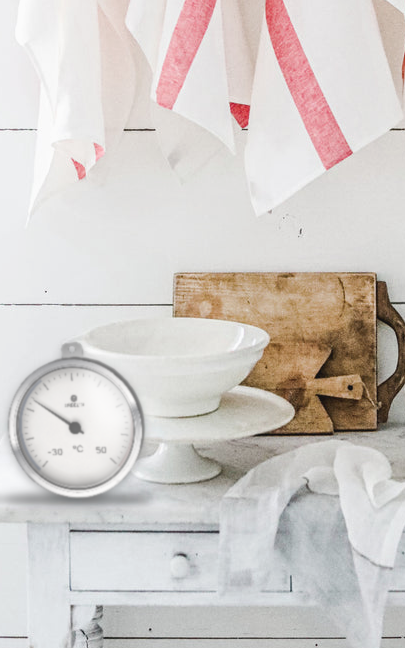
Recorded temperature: **-6** °C
